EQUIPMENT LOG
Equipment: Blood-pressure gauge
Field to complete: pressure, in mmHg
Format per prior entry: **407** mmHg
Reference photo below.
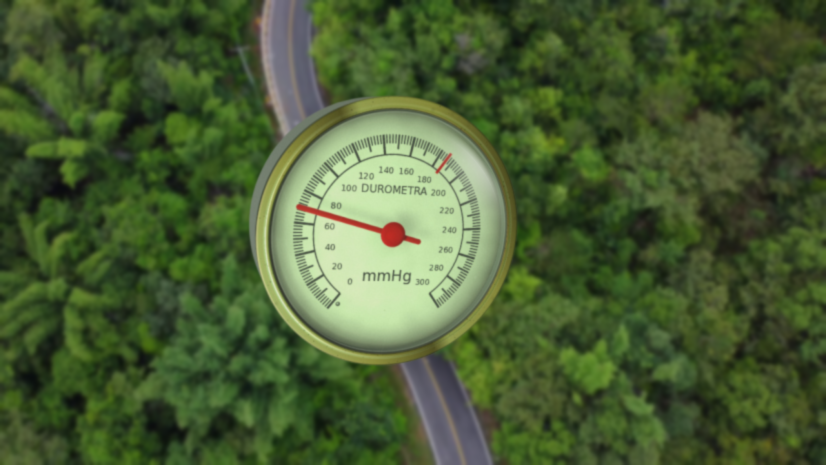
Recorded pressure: **70** mmHg
